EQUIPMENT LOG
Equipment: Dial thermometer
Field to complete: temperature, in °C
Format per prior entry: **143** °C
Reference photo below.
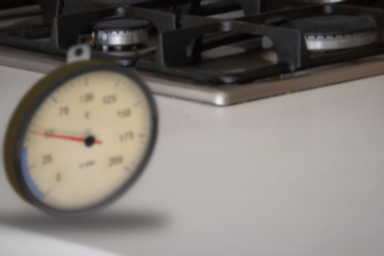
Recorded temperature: **50** °C
